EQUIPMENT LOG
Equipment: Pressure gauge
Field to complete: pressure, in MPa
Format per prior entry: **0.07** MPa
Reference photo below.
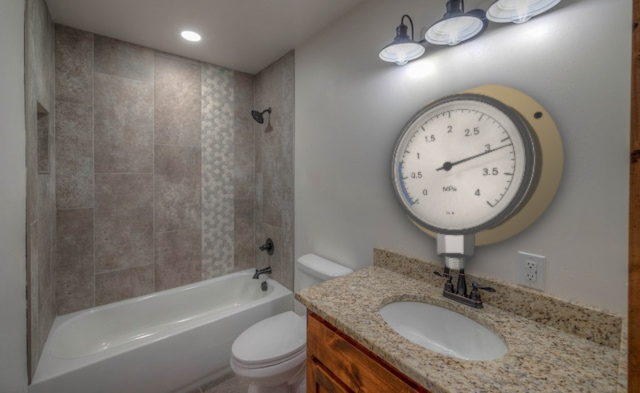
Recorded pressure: **3.1** MPa
